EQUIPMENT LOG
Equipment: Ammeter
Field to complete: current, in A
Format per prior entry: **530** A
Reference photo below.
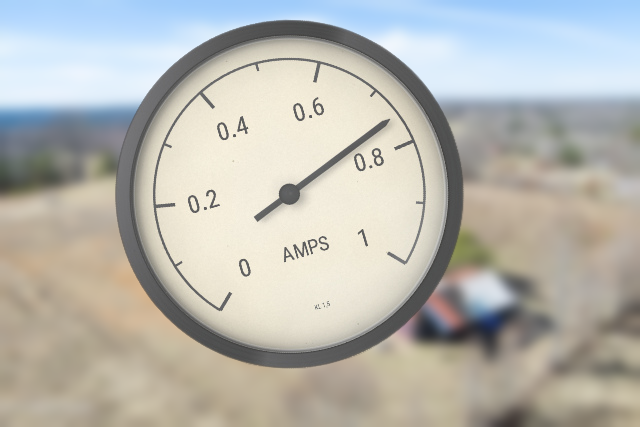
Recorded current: **0.75** A
